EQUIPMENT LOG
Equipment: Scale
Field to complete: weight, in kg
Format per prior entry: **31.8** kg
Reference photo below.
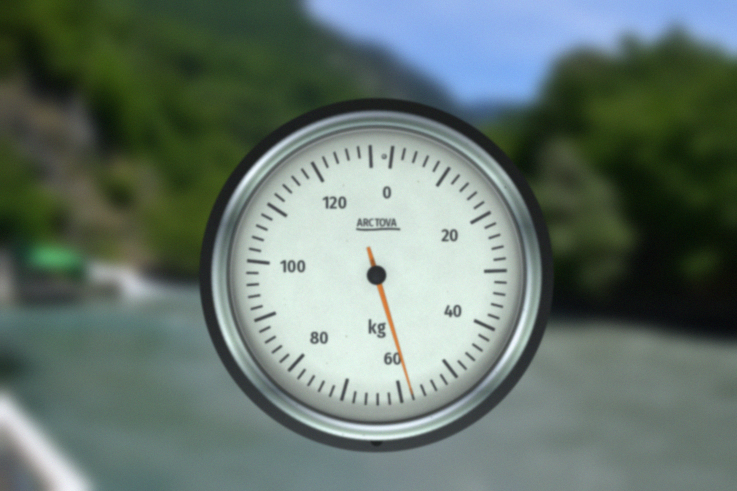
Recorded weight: **58** kg
